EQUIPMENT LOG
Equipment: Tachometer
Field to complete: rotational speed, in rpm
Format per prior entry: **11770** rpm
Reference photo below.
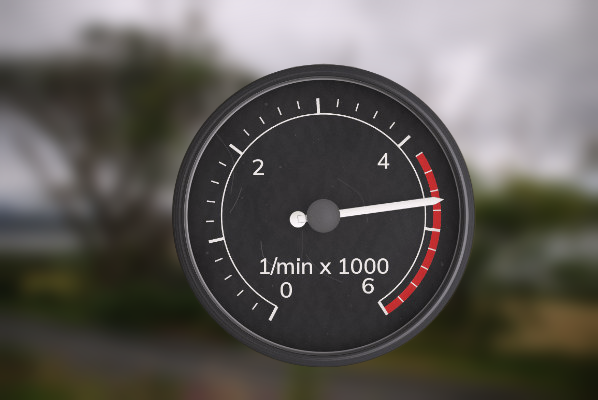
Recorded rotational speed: **4700** rpm
